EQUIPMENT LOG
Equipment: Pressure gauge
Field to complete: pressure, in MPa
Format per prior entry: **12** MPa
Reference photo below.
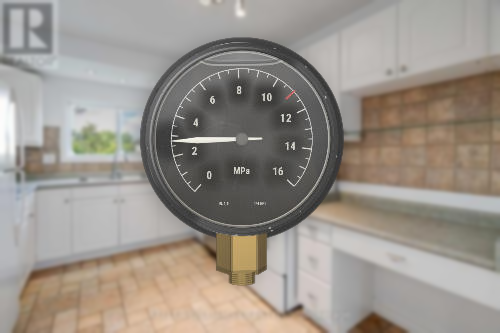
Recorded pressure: **2.75** MPa
